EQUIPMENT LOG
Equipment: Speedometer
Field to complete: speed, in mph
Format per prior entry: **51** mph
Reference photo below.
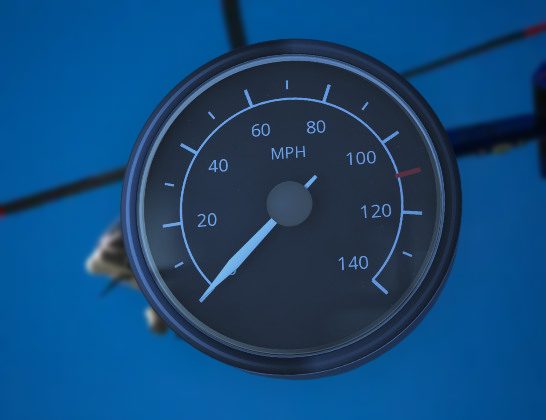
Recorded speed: **0** mph
